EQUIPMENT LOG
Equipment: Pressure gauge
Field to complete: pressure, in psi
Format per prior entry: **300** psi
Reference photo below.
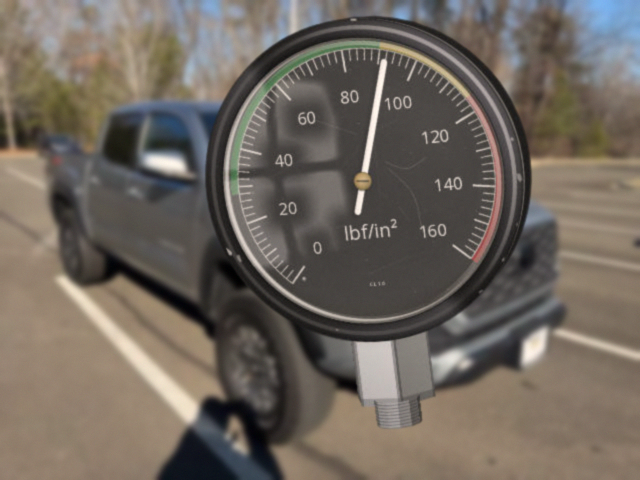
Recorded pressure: **92** psi
